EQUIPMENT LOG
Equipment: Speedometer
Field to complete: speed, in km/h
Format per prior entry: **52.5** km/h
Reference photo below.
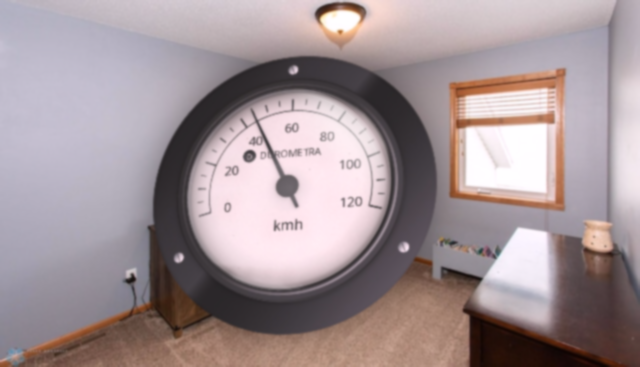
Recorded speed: **45** km/h
